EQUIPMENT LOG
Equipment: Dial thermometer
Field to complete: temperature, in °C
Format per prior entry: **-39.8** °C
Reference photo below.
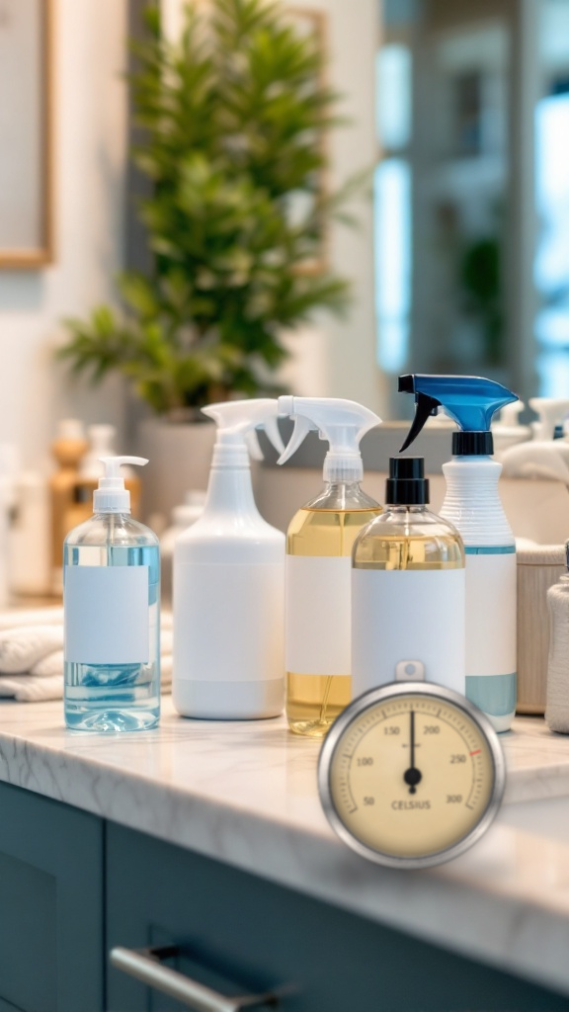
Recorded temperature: **175** °C
